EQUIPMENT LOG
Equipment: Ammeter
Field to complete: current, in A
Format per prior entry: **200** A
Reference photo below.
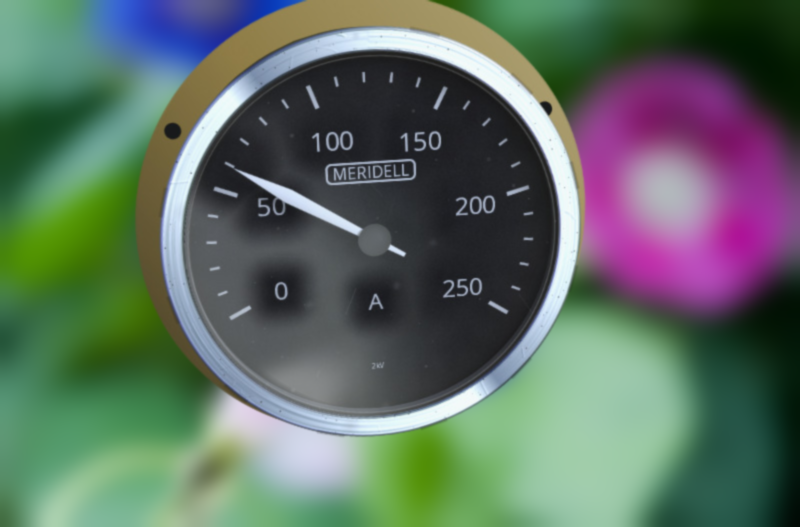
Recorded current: **60** A
